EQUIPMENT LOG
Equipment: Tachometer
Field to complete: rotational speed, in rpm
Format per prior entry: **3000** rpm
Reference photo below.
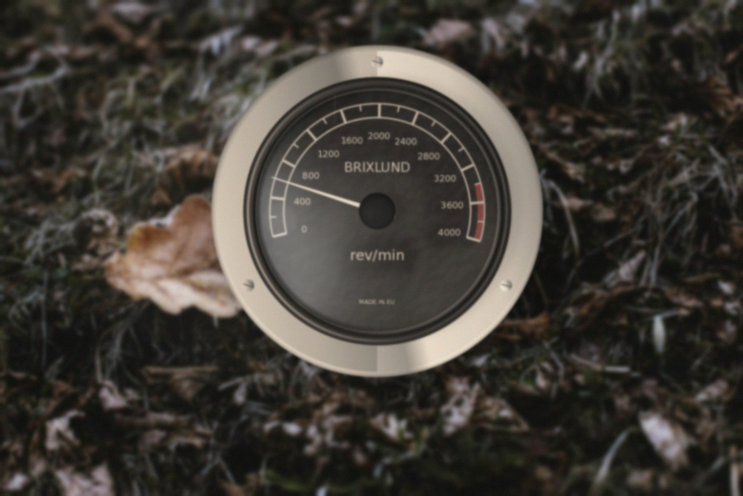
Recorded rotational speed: **600** rpm
